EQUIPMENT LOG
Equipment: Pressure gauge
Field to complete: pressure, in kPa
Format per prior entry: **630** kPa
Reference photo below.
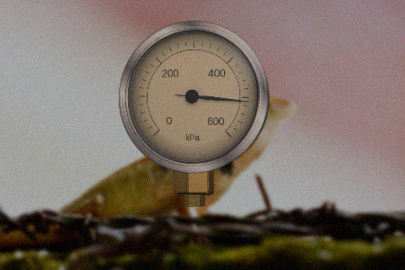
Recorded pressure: **510** kPa
